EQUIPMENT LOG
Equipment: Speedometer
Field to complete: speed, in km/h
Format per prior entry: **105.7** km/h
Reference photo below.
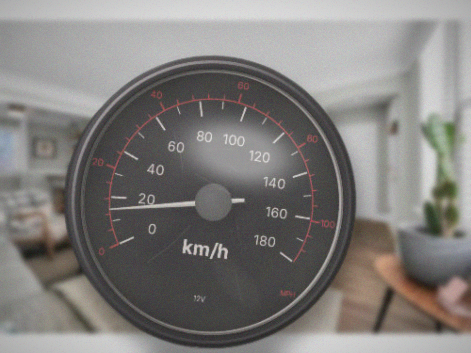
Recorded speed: **15** km/h
